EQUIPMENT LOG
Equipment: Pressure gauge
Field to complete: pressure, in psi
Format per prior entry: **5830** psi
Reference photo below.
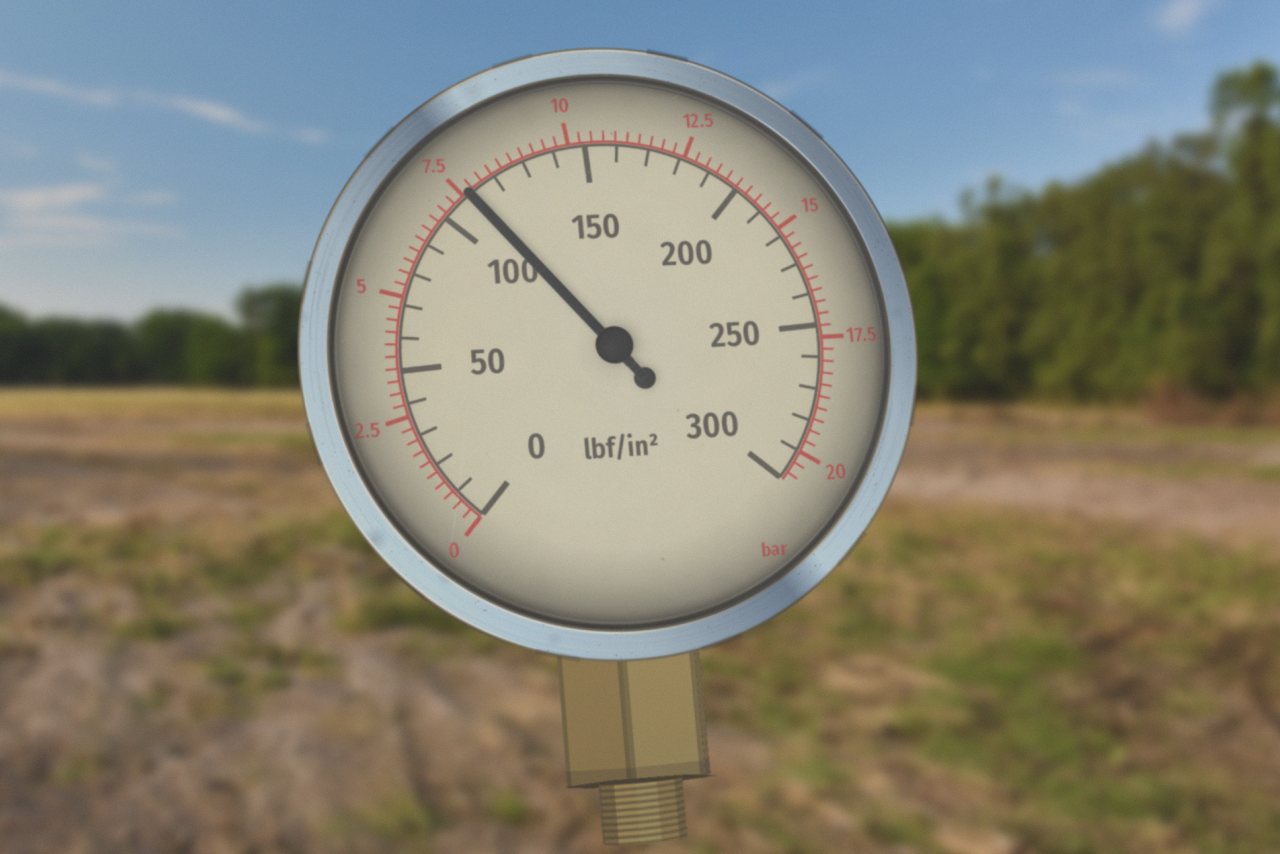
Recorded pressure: **110** psi
